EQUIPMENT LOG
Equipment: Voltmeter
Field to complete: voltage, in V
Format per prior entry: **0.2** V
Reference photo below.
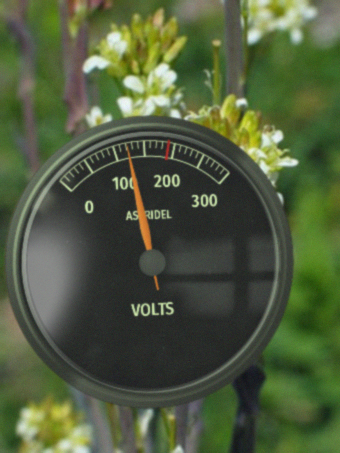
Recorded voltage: **120** V
